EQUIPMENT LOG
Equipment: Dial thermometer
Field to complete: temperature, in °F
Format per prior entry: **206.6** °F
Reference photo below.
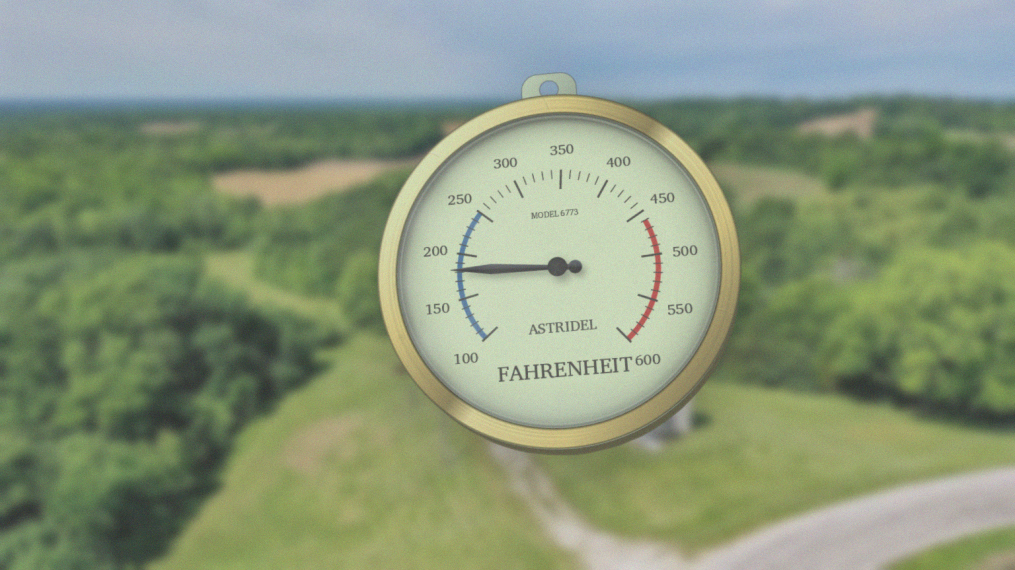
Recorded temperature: **180** °F
